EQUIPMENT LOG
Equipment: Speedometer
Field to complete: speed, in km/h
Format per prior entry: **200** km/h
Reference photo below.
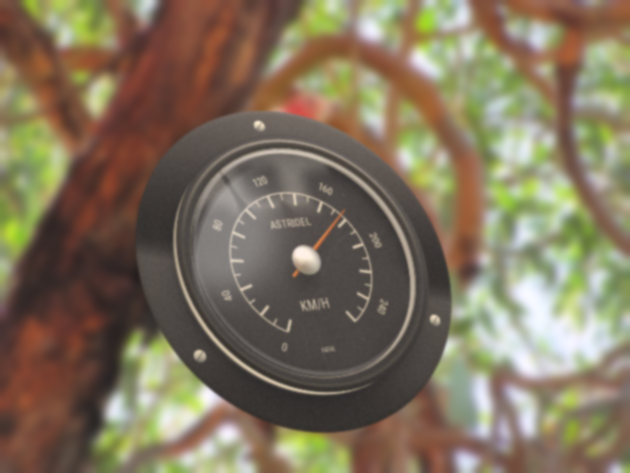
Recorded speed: **175** km/h
